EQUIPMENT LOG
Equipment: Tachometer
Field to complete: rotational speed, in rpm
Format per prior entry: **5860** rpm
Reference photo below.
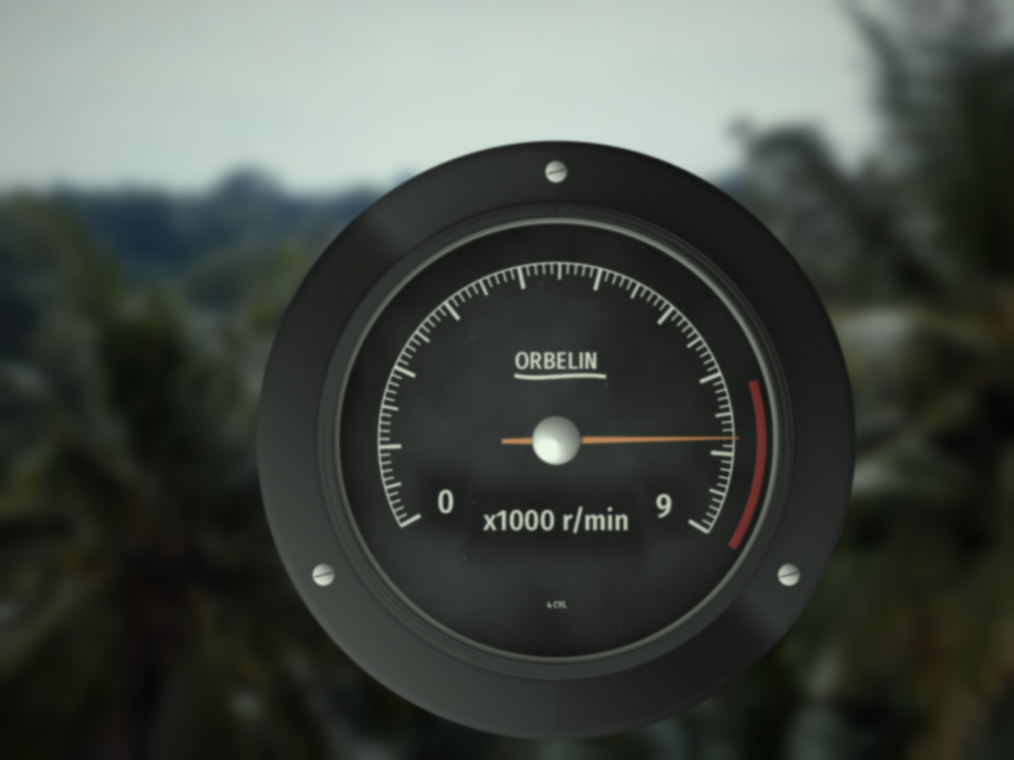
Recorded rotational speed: **7800** rpm
